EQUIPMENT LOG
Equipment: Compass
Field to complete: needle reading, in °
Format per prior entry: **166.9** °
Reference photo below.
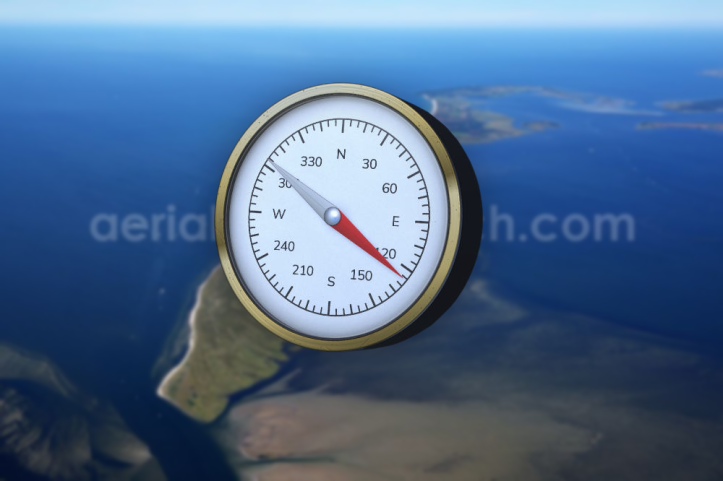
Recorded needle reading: **125** °
